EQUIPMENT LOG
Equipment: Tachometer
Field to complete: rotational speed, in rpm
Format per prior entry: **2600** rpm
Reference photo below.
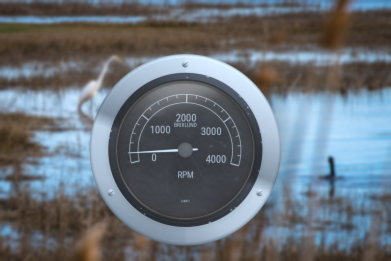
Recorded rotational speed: **200** rpm
